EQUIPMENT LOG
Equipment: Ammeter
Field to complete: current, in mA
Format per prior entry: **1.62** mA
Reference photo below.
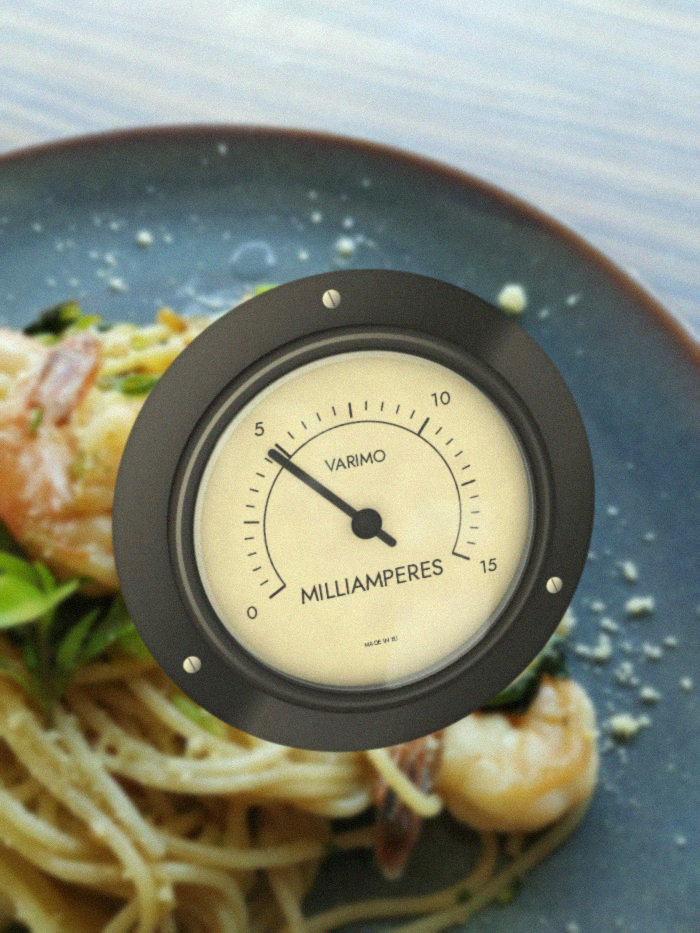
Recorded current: **4.75** mA
